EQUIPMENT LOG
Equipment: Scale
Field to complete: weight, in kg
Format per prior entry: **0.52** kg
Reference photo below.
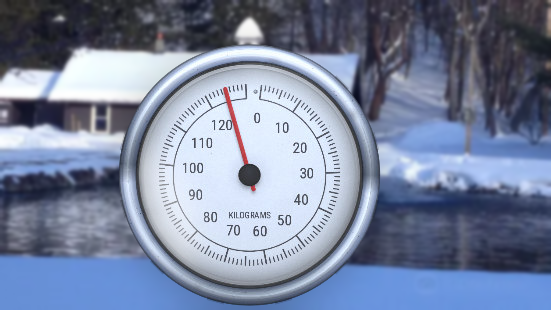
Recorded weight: **125** kg
